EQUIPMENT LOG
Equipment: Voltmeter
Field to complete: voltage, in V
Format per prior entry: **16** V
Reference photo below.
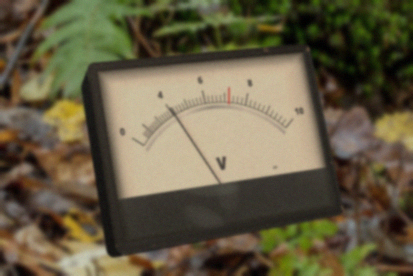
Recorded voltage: **4** V
